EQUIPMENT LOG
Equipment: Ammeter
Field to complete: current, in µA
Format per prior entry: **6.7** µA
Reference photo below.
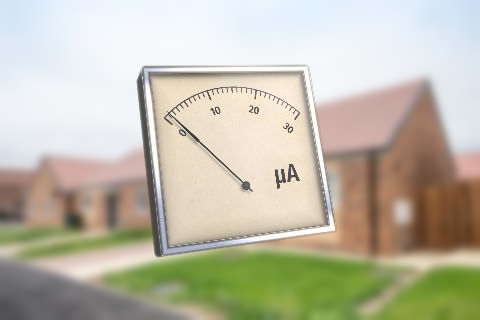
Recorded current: **1** µA
